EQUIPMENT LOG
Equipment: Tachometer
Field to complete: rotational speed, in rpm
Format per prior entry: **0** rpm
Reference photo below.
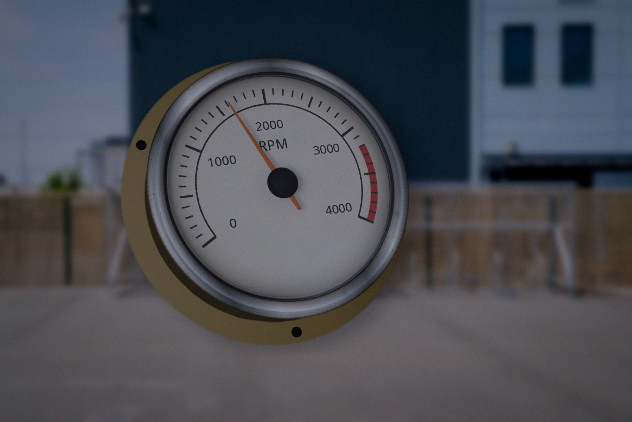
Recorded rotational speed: **1600** rpm
